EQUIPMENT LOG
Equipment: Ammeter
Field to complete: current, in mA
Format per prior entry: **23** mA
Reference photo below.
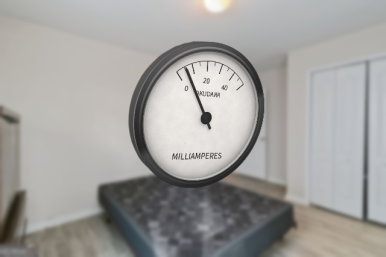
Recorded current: **5** mA
